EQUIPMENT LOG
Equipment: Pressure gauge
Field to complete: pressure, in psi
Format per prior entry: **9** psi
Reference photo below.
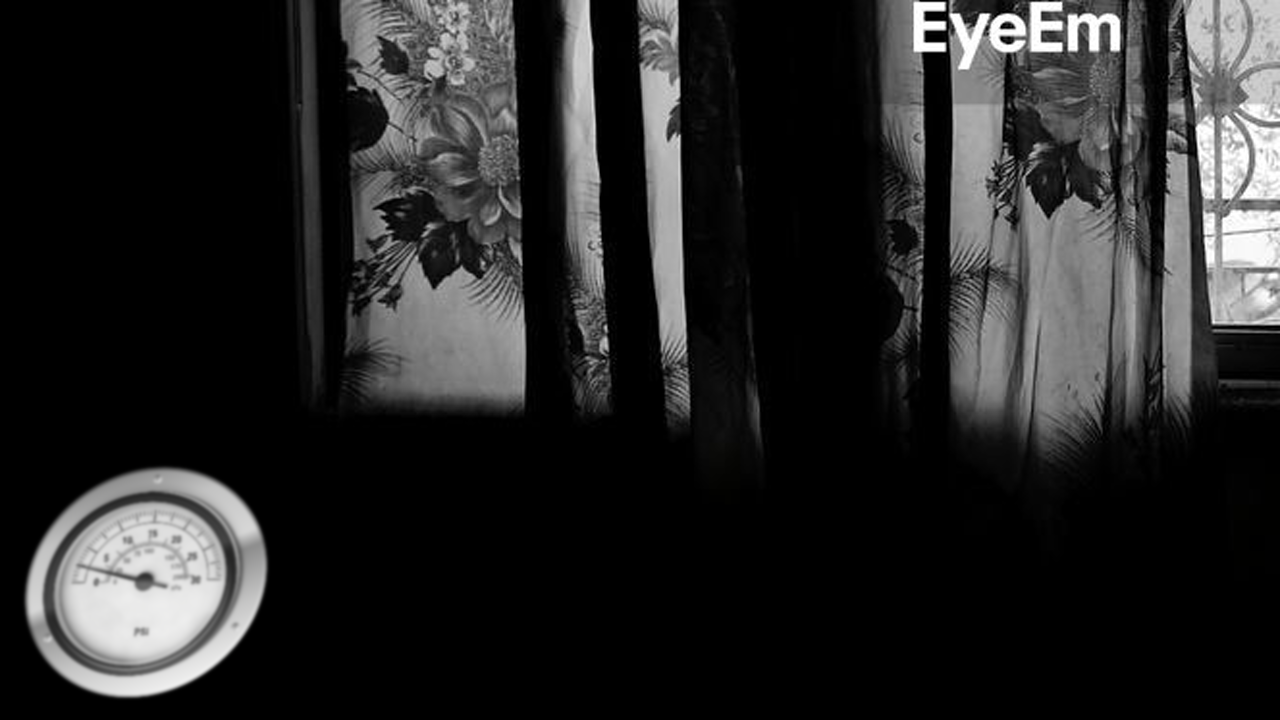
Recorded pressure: **2.5** psi
